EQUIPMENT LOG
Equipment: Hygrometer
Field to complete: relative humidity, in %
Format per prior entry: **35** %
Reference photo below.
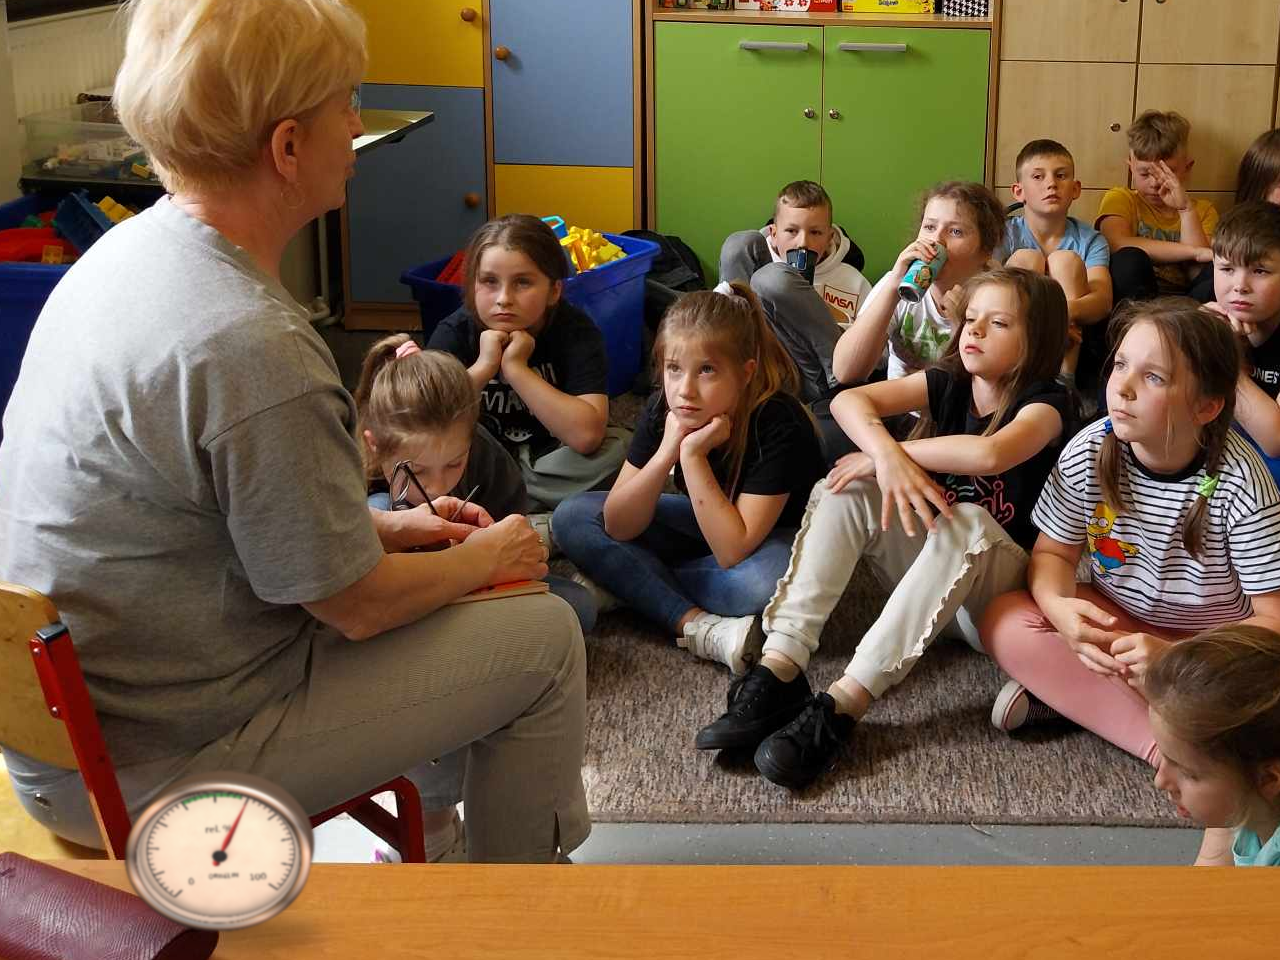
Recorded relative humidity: **60** %
